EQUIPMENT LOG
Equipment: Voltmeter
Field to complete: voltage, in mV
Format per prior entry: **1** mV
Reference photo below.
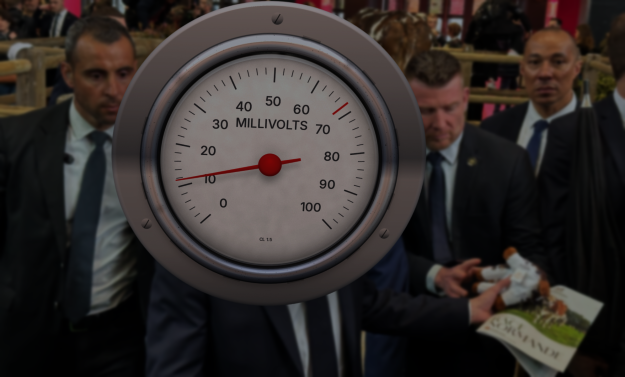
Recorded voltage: **12** mV
